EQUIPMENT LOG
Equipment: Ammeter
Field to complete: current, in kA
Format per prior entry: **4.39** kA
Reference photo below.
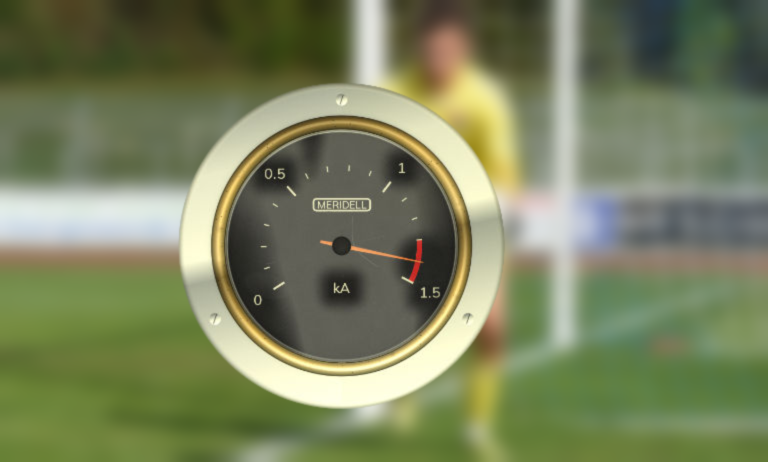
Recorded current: **1.4** kA
